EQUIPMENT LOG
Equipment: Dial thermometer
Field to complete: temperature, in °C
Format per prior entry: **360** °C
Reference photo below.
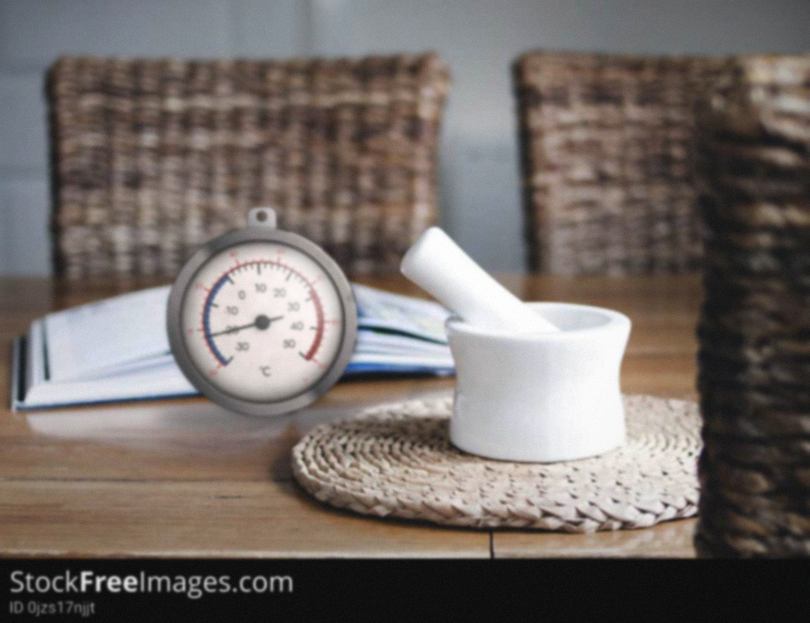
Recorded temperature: **-20** °C
